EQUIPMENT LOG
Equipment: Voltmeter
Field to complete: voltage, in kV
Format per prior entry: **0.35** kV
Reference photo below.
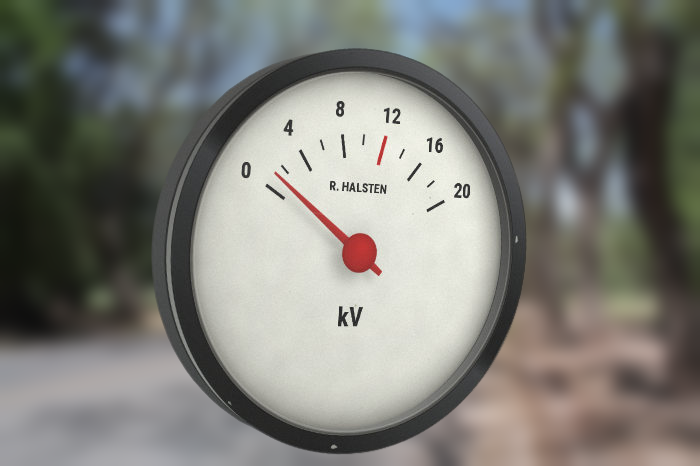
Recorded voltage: **1** kV
